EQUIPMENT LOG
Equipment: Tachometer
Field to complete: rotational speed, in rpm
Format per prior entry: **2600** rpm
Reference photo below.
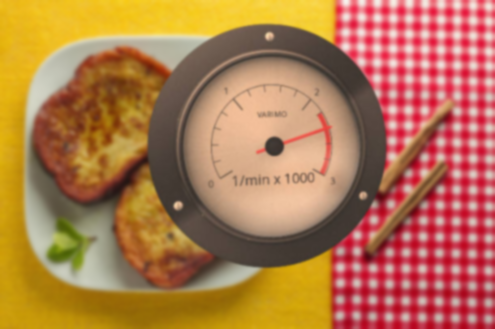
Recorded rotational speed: **2400** rpm
